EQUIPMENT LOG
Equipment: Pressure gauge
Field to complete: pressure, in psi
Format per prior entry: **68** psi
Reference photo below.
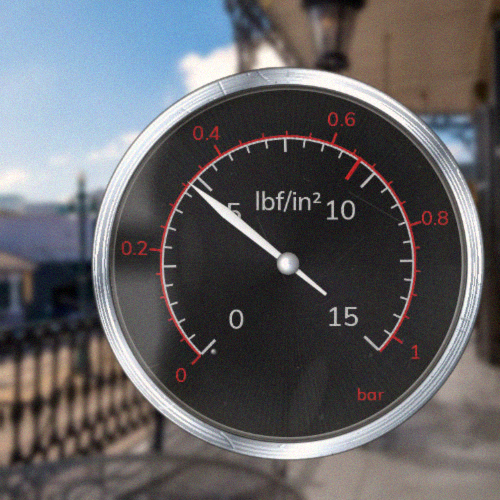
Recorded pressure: **4.75** psi
